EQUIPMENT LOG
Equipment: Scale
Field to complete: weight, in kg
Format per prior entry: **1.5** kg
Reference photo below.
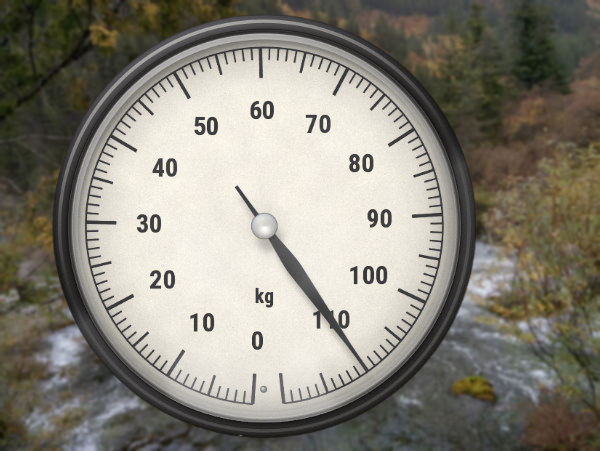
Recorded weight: **110** kg
